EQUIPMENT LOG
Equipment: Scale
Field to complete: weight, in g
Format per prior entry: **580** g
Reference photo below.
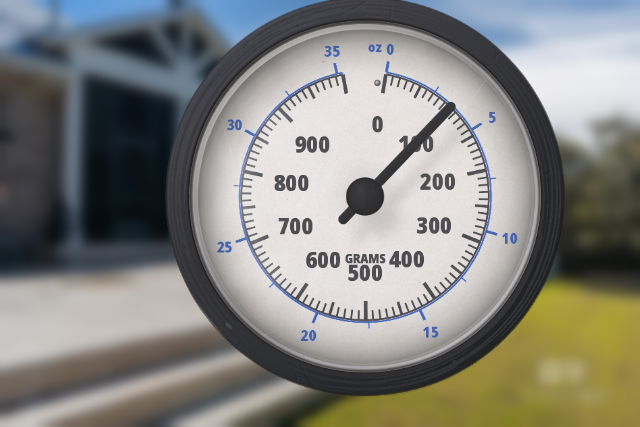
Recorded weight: **100** g
